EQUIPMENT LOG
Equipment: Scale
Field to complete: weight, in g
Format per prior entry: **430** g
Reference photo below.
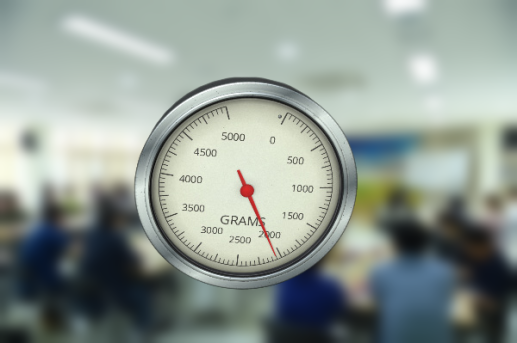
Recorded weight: **2050** g
